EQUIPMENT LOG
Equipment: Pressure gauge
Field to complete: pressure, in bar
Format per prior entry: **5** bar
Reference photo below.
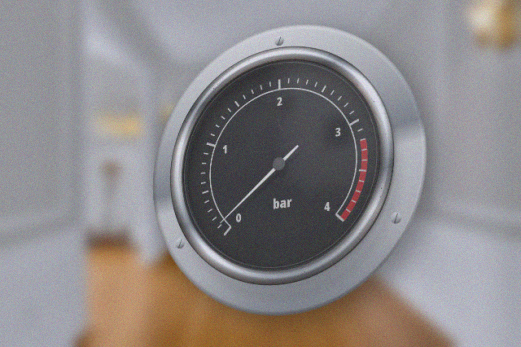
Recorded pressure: **0.1** bar
